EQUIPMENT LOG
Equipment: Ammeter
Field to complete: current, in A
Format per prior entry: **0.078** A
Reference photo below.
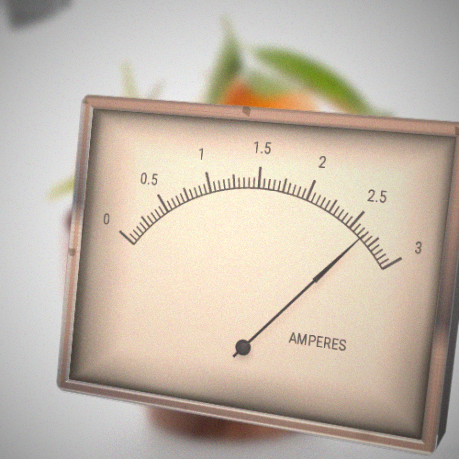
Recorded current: **2.65** A
